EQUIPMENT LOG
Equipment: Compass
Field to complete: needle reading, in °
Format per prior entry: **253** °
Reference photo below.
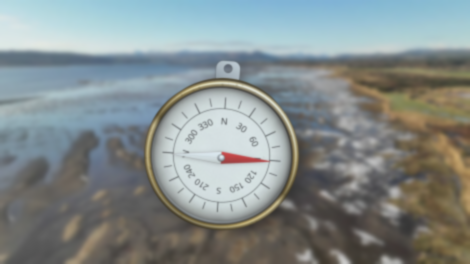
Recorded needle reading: **90** °
